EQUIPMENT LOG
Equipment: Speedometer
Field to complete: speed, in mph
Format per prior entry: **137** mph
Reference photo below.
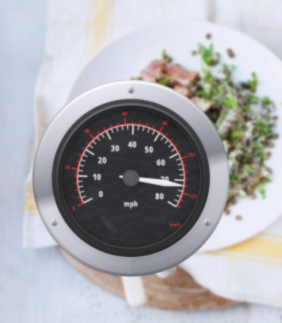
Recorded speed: **72** mph
